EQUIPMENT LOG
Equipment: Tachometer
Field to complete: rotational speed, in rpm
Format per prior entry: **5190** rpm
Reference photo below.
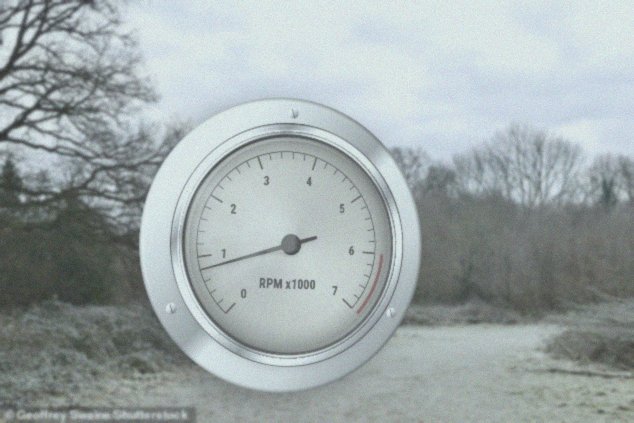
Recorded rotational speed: **800** rpm
